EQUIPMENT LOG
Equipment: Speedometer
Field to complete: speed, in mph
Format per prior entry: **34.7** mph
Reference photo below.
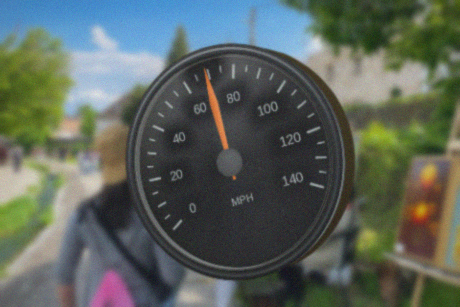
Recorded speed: **70** mph
